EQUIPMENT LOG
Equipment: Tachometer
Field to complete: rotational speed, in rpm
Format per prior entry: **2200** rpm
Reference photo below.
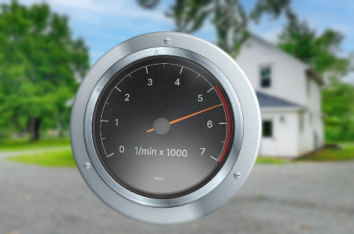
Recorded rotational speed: **5500** rpm
